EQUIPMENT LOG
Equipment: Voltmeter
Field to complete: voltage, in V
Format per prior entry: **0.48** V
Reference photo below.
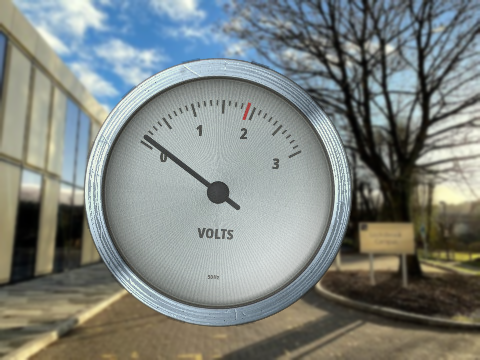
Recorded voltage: **0.1** V
